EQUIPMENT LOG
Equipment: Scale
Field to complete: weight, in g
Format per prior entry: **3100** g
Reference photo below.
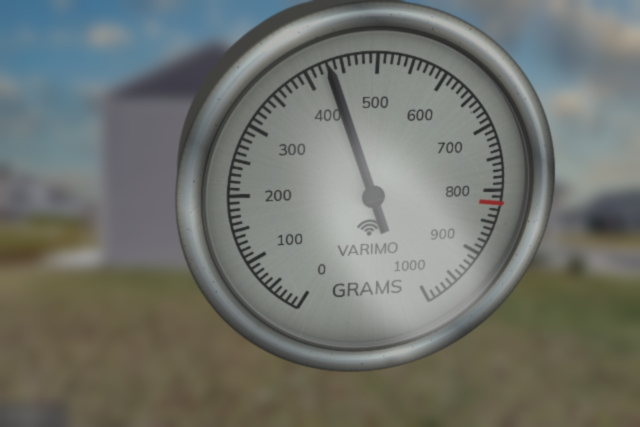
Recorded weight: **430** g
